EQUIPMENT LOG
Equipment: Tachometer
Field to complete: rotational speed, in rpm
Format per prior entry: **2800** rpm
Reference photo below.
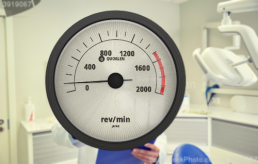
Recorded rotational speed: **100** rpm
